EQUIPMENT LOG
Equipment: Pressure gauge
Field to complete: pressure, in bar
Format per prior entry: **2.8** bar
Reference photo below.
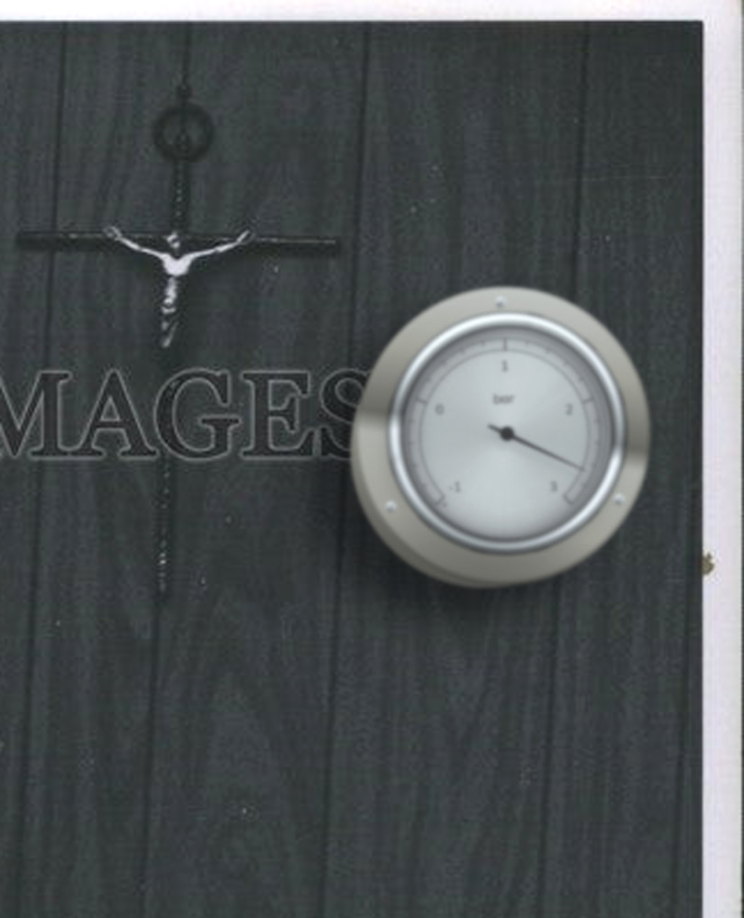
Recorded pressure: **2.7** bar
